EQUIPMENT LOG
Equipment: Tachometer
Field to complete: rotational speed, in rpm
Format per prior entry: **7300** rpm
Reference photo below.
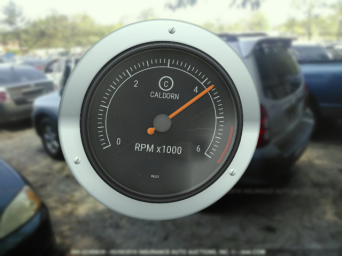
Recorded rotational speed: **4200** rpm
